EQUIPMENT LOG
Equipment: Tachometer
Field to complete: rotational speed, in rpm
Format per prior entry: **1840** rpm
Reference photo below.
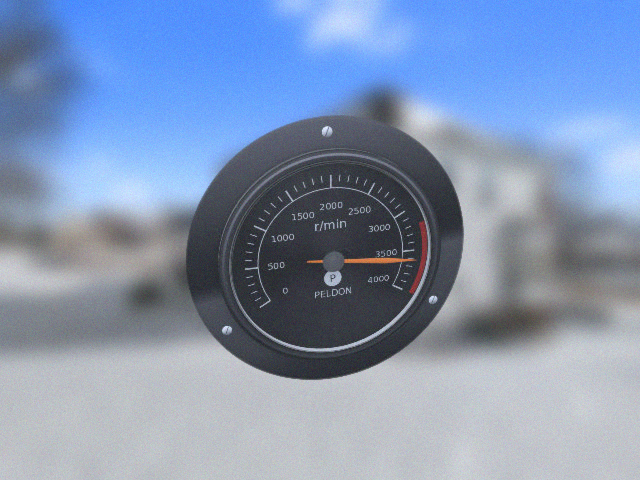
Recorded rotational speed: **3600** rpm
